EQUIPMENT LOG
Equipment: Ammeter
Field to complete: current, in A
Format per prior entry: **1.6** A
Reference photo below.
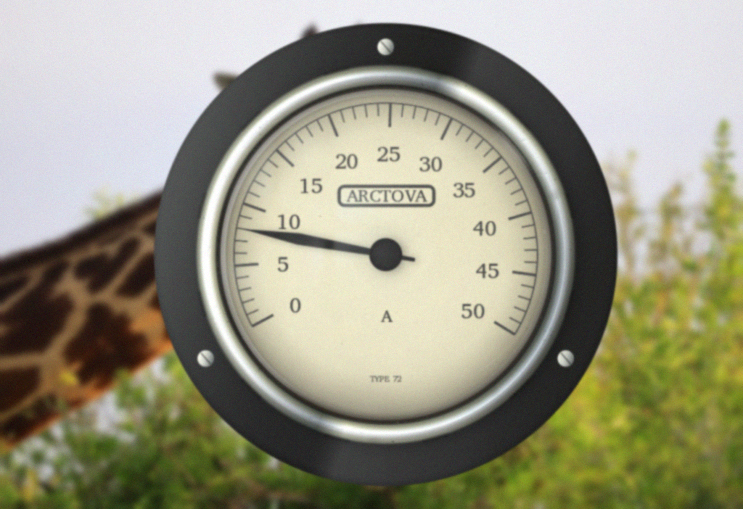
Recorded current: **8** A
